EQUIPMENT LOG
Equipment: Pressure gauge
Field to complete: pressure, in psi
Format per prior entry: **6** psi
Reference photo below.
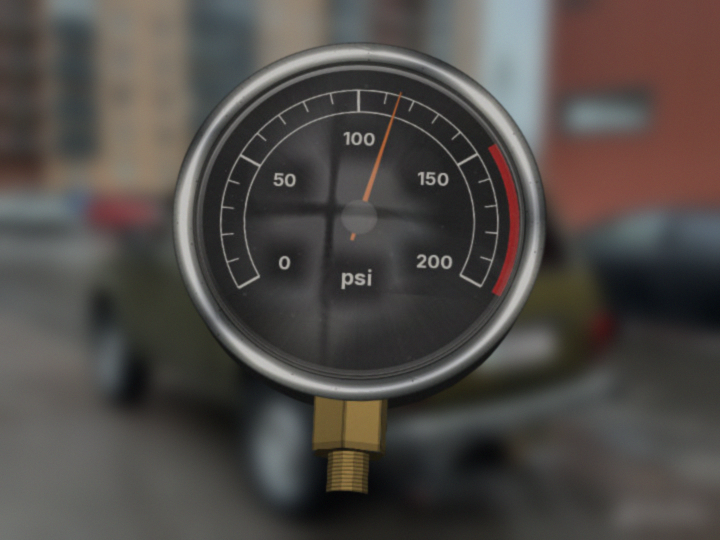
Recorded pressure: **115** psi
